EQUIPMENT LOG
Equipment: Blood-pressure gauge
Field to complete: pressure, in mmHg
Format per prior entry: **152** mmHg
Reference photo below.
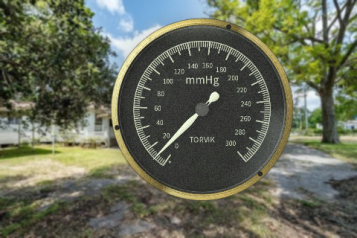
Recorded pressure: **10** mmHg
